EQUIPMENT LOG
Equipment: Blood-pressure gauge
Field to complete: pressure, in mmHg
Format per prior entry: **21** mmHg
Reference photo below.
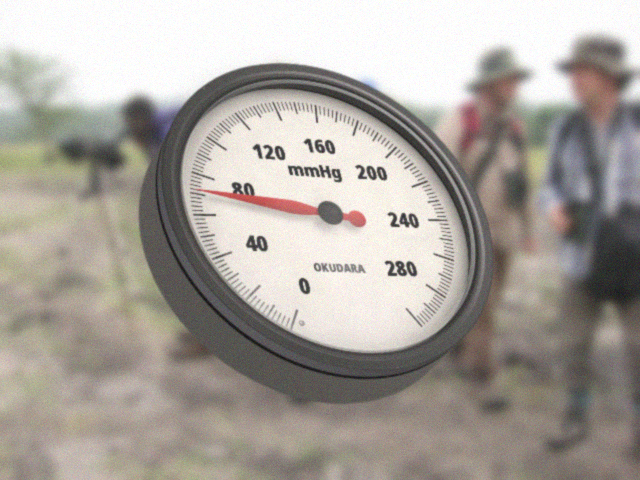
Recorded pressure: **70** mmHg
